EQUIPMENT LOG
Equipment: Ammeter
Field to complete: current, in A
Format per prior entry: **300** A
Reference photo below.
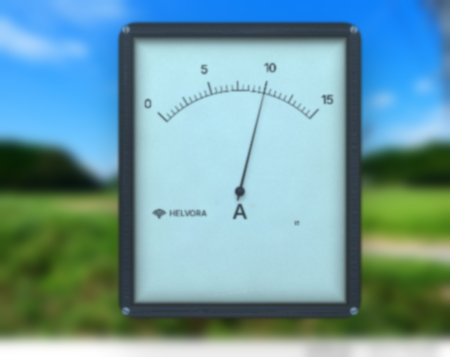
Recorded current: **10** A
